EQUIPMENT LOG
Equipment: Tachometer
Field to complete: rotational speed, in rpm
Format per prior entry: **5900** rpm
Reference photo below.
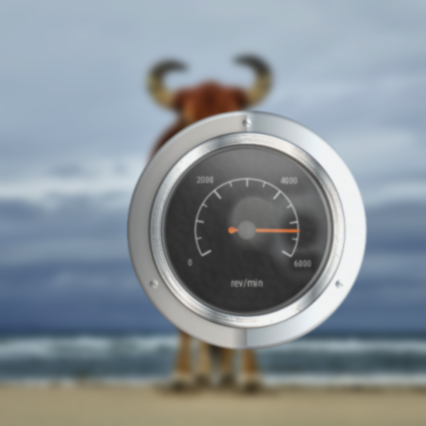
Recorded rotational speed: **5250** rpm
